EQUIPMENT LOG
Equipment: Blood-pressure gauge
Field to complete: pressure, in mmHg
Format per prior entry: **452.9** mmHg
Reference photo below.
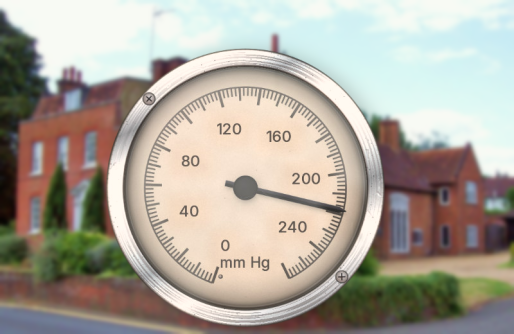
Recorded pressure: **218** mmHg
